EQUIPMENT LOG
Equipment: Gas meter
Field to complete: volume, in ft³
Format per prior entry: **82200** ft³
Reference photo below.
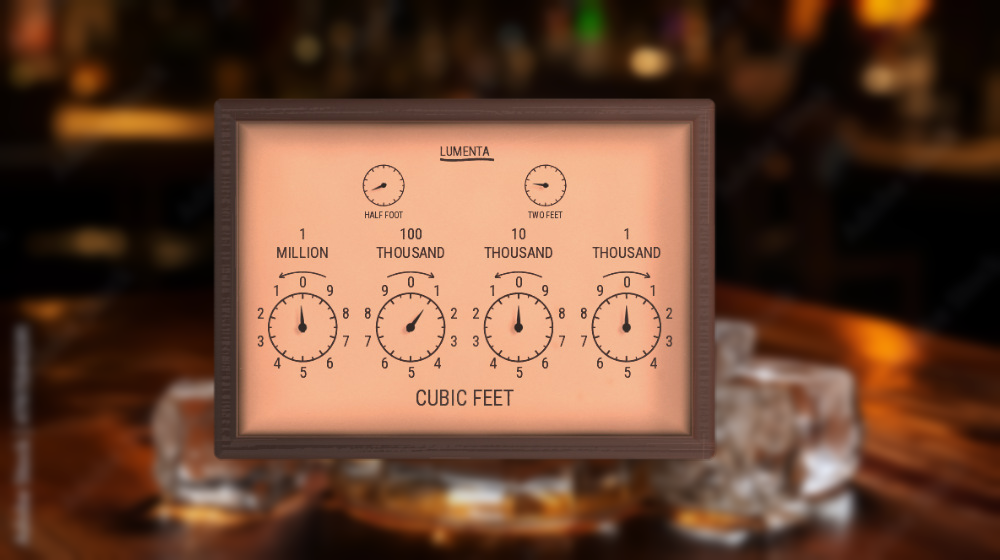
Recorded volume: **10000** ft³
